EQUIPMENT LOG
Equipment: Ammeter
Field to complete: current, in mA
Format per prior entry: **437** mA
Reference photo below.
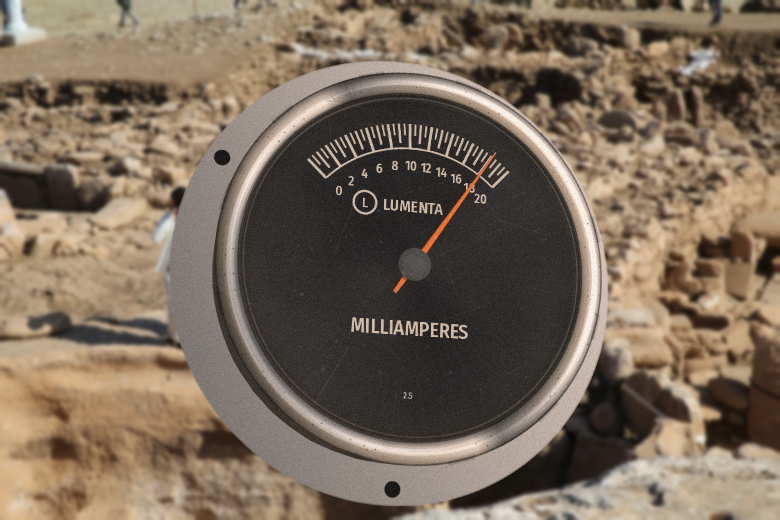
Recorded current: **18** mA
